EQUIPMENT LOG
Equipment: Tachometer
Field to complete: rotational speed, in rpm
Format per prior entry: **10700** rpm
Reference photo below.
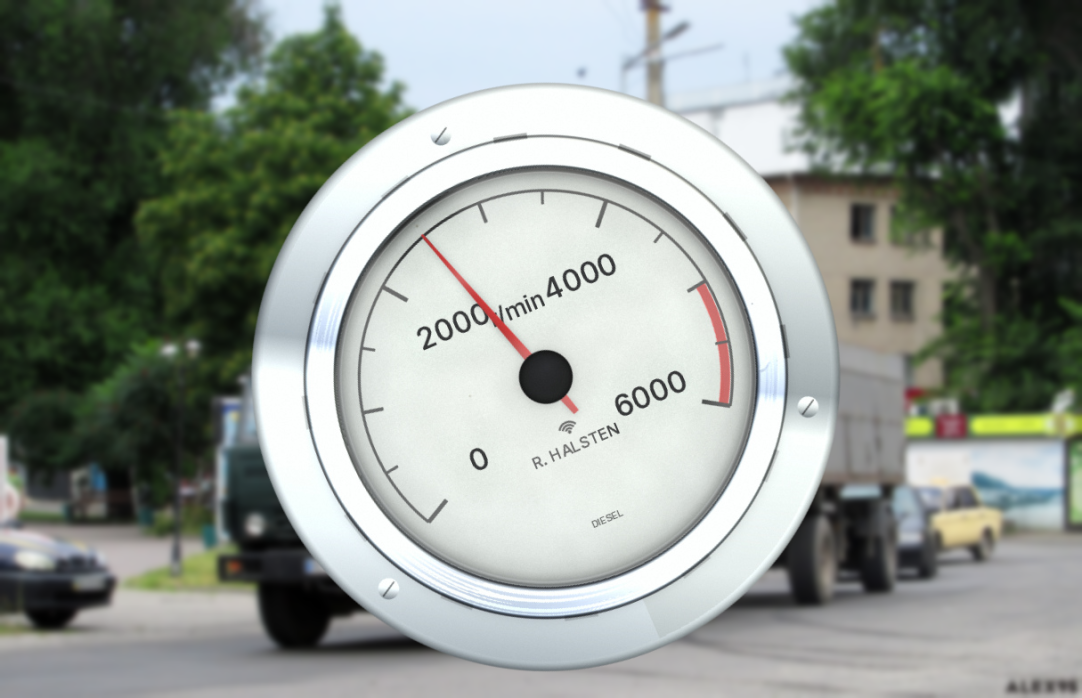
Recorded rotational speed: **2500** rpm
